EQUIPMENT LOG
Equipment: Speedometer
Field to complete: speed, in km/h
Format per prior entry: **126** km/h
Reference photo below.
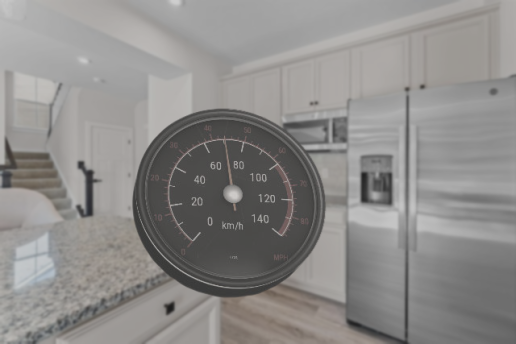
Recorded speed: **70** km/h
